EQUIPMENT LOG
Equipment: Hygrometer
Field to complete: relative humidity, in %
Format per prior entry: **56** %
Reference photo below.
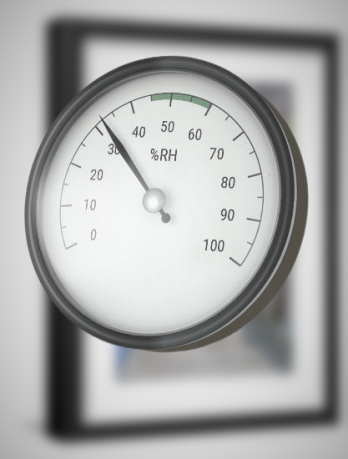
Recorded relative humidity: **32.5** %
